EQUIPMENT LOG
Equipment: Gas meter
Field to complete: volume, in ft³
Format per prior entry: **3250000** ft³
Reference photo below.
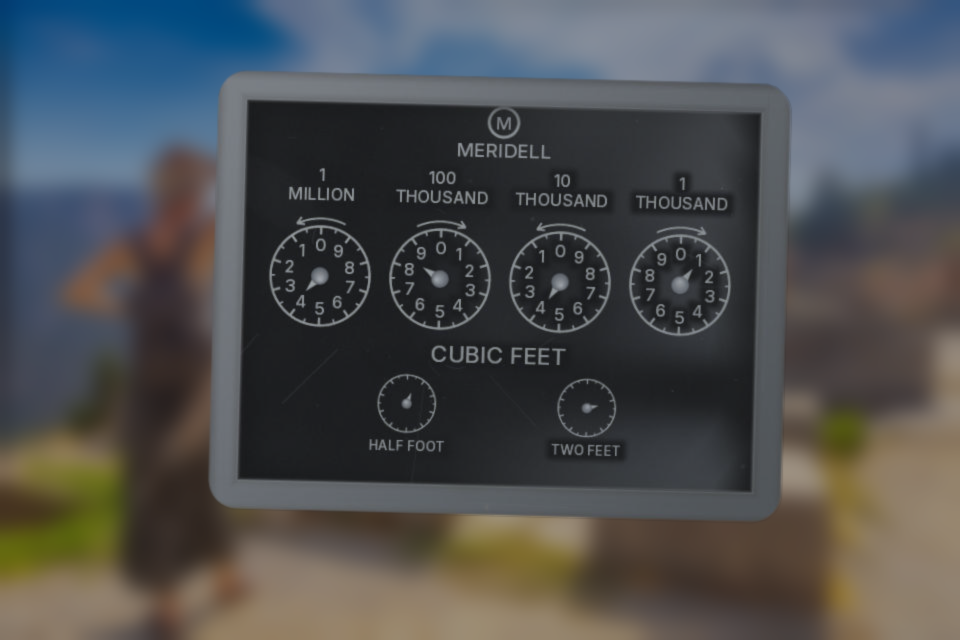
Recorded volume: **384100** ft³
